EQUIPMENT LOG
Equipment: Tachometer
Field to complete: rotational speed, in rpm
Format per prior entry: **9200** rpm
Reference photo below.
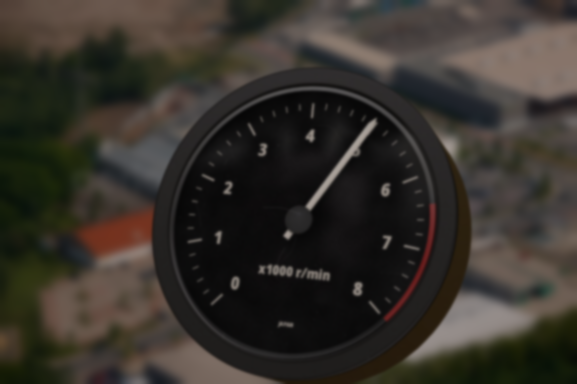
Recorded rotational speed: **5000** rpm
